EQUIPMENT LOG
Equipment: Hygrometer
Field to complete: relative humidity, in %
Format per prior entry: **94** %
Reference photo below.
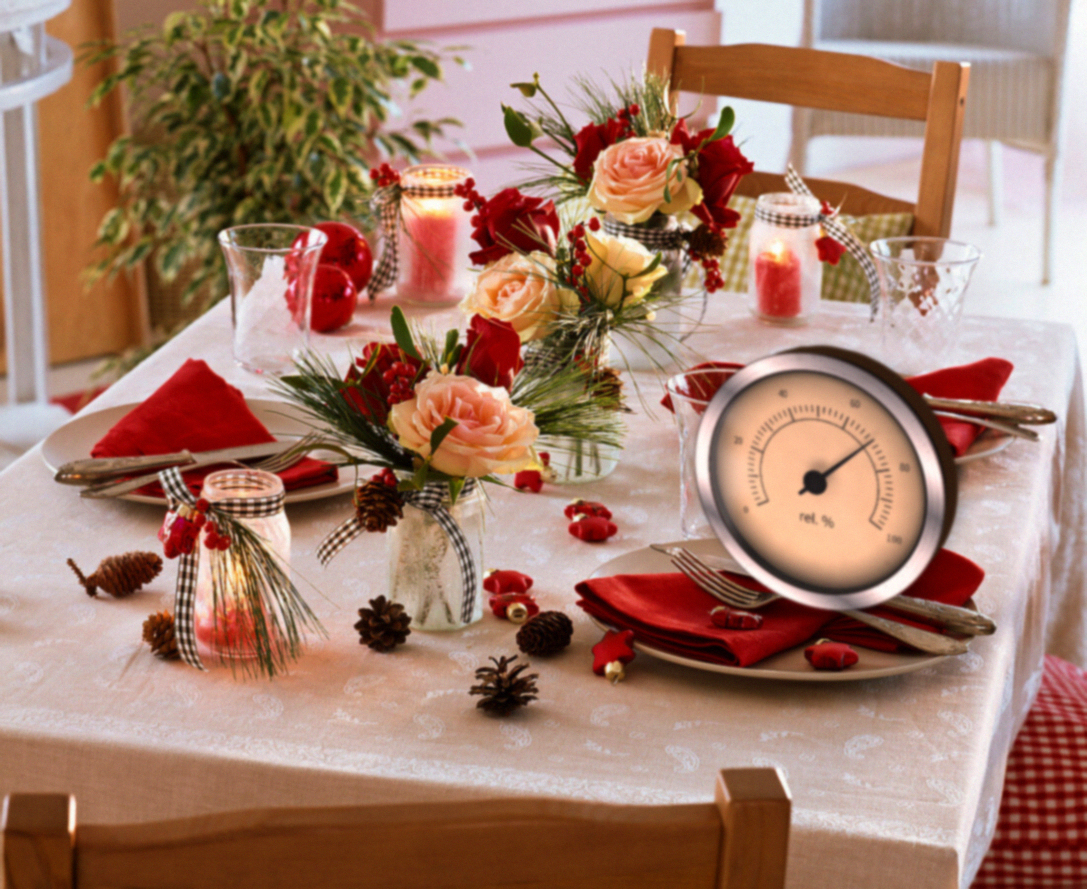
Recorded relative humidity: **70** %
